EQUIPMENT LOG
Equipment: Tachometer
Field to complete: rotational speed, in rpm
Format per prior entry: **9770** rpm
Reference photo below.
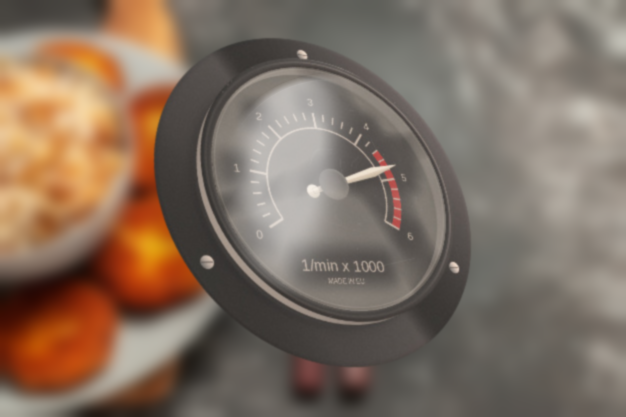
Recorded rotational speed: **4800** rpm
